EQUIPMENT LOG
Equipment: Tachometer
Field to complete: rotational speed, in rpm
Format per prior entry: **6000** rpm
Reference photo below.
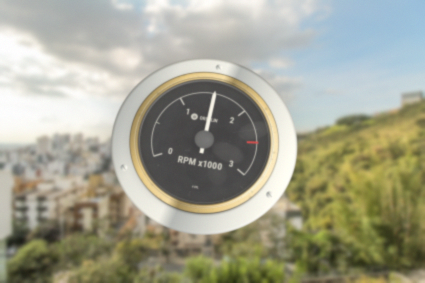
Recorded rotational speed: **1500** rpm
